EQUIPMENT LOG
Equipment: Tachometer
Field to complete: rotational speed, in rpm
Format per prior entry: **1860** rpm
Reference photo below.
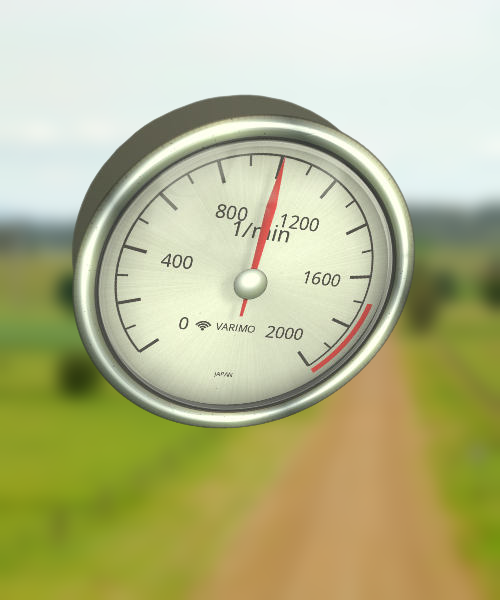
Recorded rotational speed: **1000** rpm
